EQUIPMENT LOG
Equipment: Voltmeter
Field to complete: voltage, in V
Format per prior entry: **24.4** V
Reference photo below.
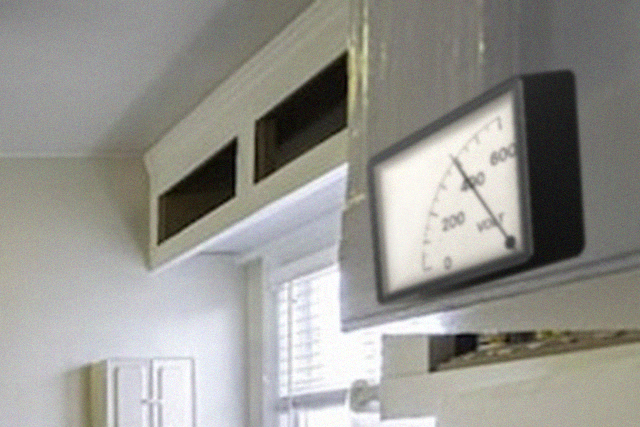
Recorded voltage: **400** V
